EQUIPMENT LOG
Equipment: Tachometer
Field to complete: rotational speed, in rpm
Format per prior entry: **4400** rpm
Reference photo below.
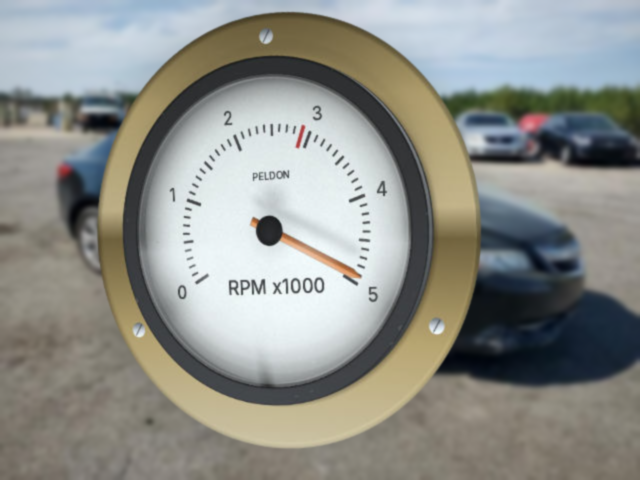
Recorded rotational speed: **4900** rpm
